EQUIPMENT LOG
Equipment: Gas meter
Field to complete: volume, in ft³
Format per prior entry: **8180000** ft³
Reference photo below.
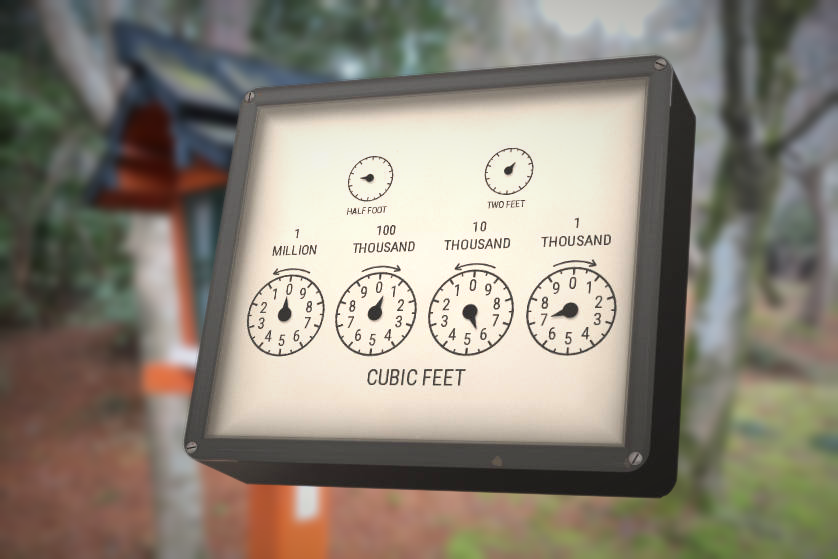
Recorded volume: **5700** ft³
